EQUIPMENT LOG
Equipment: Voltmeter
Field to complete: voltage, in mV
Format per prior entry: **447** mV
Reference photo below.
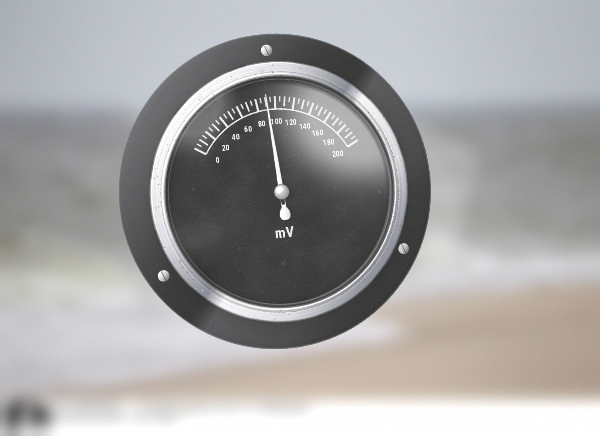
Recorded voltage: **90** mV
